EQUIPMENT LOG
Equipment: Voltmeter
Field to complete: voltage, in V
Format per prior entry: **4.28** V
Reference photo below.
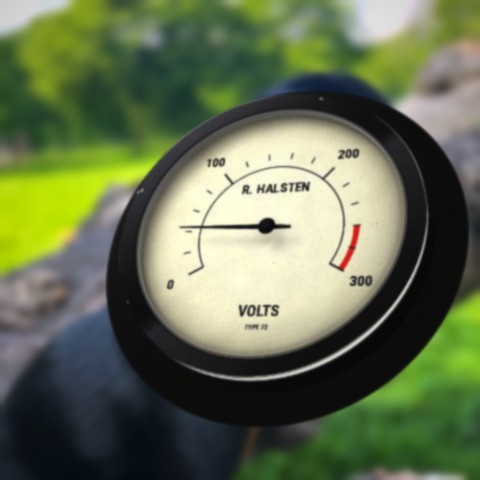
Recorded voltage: **40** V
